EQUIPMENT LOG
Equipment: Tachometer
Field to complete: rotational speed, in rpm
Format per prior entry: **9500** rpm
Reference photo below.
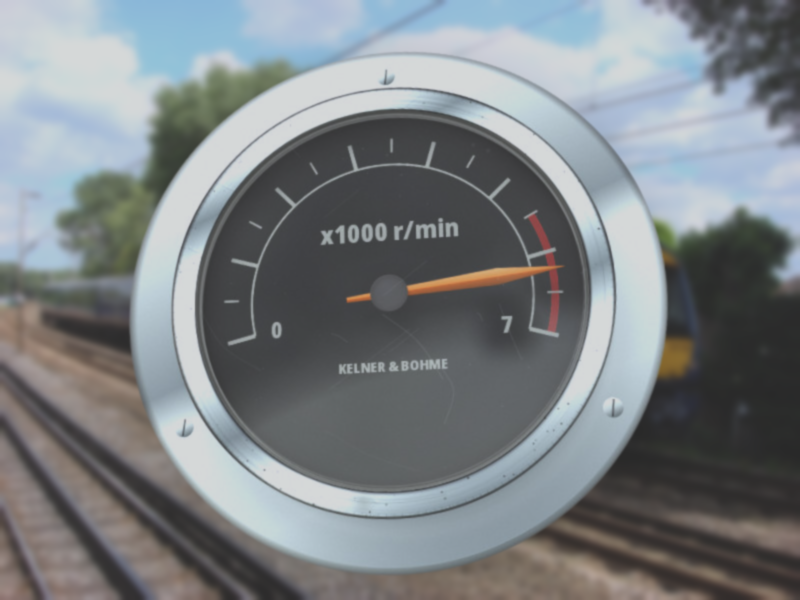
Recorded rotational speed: **6250** rpm
